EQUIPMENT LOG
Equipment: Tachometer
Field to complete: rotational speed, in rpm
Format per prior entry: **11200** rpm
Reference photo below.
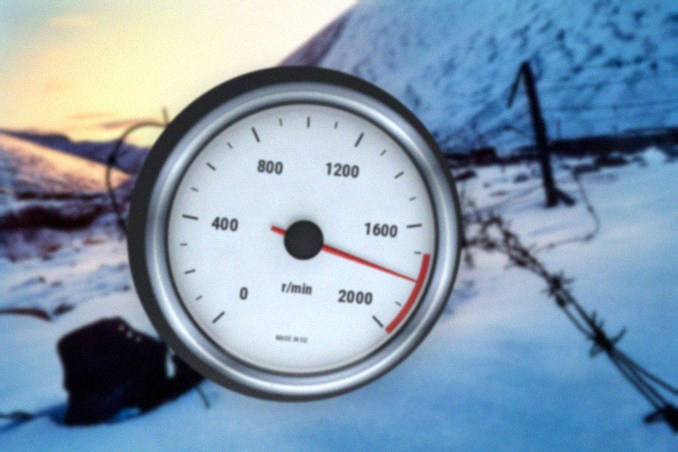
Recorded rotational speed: **1800** rpm
